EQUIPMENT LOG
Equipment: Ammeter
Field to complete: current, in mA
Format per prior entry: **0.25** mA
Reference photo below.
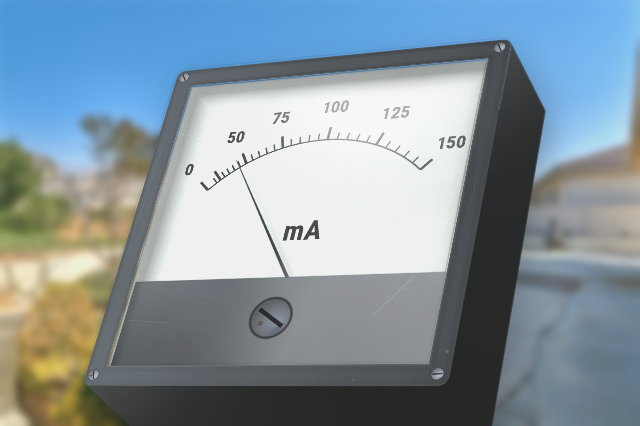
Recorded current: **45** mA
